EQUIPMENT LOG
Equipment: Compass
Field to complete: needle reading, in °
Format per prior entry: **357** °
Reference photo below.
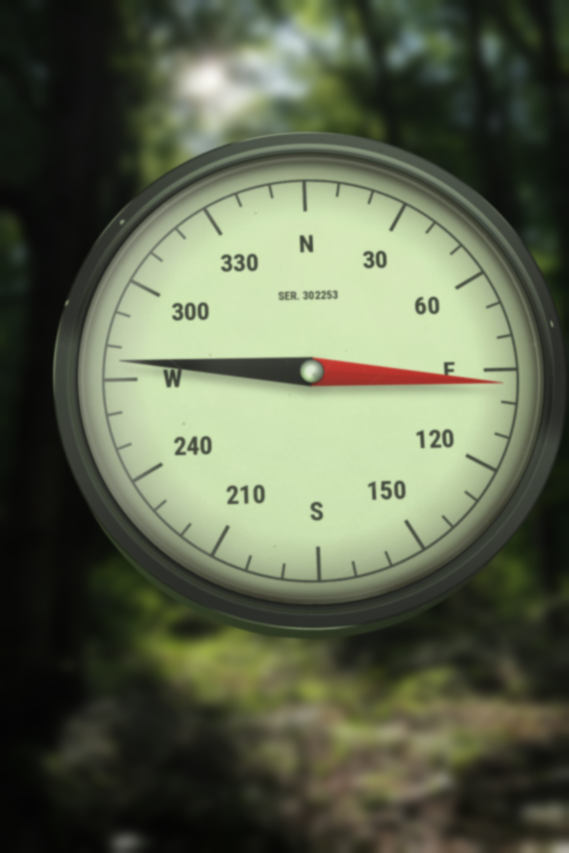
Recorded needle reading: **95** °
